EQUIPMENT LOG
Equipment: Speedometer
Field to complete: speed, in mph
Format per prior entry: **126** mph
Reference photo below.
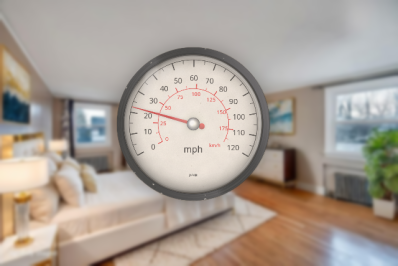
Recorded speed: **22.5** mph
